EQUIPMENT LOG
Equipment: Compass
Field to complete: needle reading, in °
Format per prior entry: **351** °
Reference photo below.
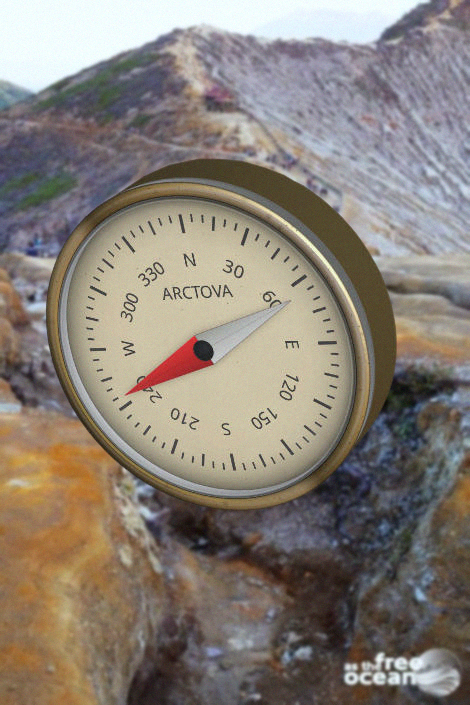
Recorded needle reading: **245** °
